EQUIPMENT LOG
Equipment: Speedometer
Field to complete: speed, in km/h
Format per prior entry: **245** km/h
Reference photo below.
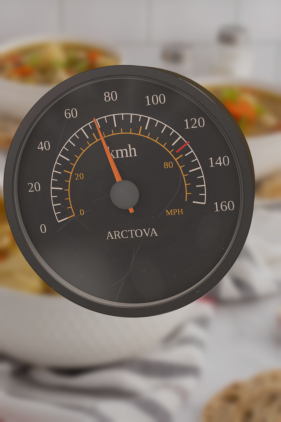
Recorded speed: **70** km/h
